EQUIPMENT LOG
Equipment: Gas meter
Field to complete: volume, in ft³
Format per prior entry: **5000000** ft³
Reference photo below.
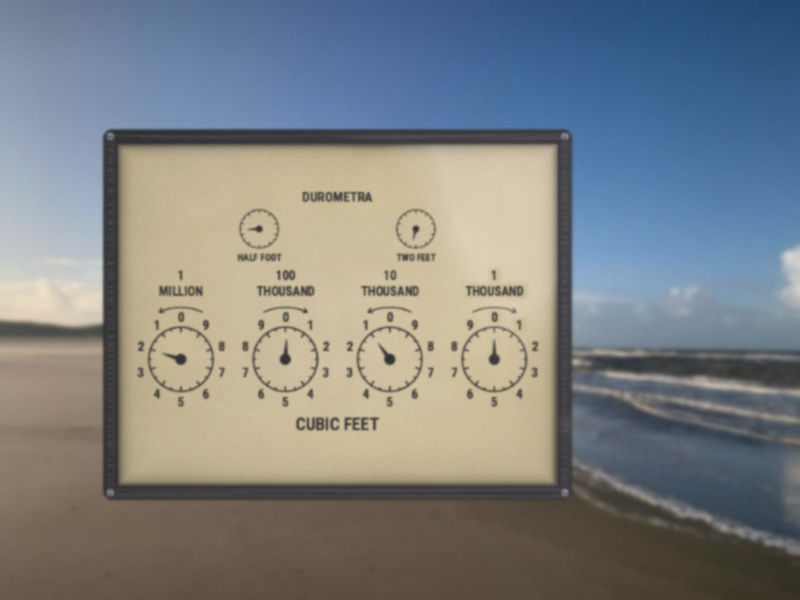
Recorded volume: **201000** ft³
